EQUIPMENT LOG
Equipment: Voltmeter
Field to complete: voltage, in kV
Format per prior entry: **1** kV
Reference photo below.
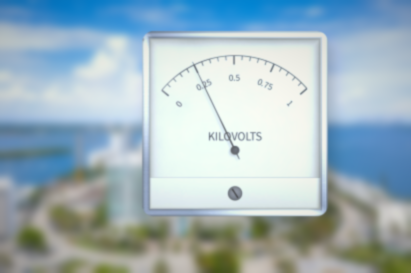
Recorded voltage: **0.25** kV
